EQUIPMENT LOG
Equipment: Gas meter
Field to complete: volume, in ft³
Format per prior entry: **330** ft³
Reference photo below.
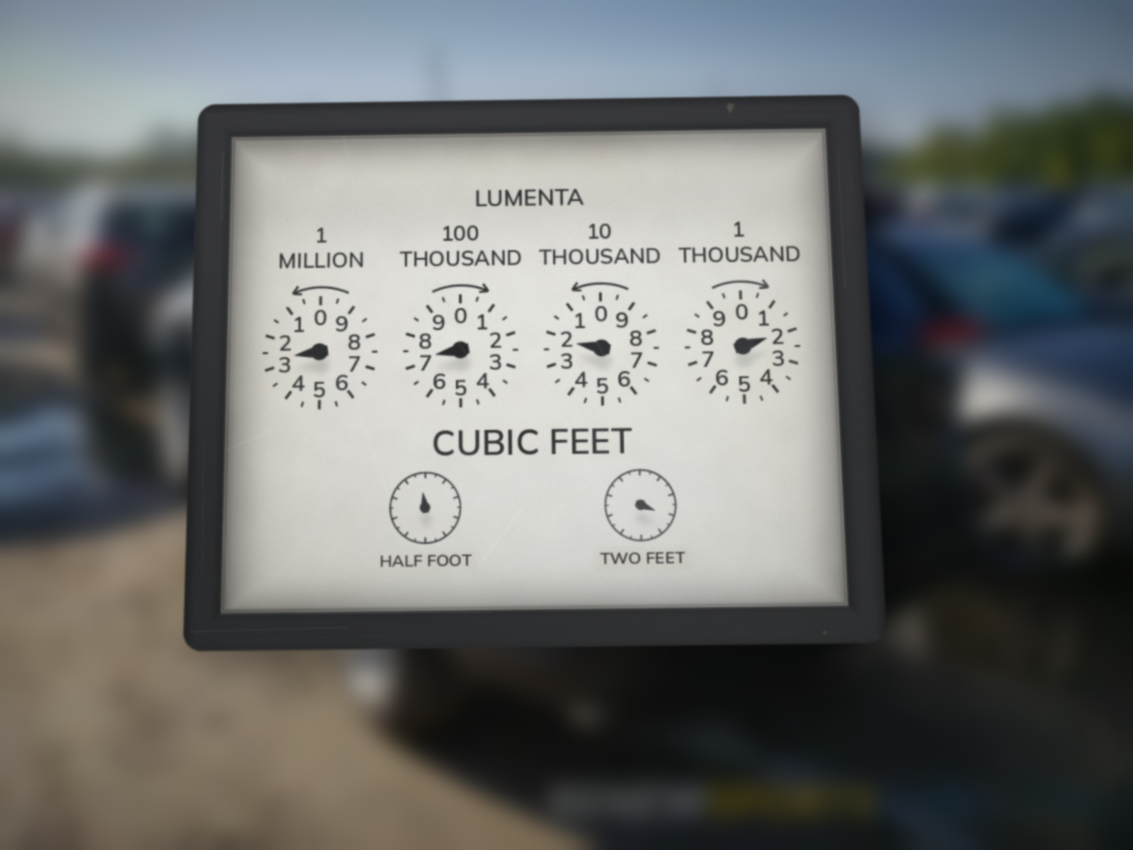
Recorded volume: **272200** ft³
